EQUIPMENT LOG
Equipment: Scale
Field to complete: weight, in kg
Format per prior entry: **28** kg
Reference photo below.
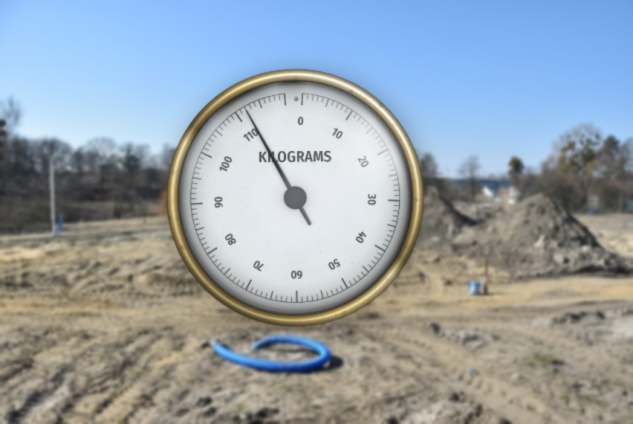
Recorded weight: **112** kg
